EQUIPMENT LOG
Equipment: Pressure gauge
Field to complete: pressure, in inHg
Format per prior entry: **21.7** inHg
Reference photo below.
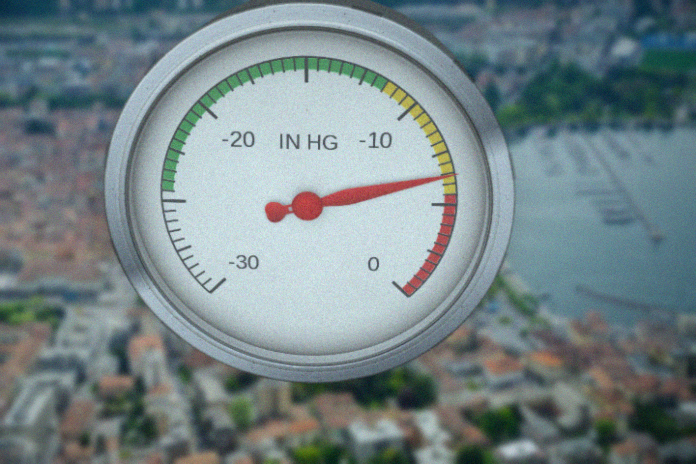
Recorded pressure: **-6.5** inHg
